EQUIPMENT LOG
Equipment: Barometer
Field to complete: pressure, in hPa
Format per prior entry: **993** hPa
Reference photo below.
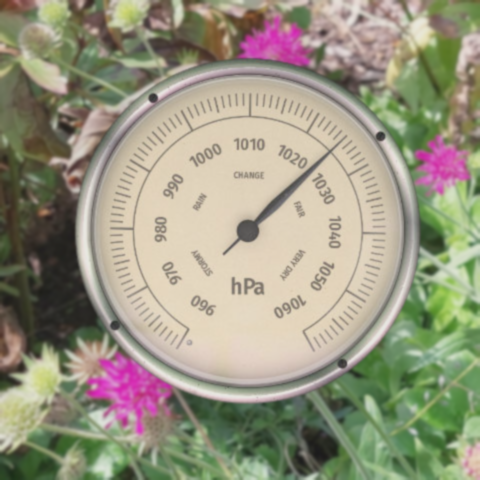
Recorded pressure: **1025** hPa
